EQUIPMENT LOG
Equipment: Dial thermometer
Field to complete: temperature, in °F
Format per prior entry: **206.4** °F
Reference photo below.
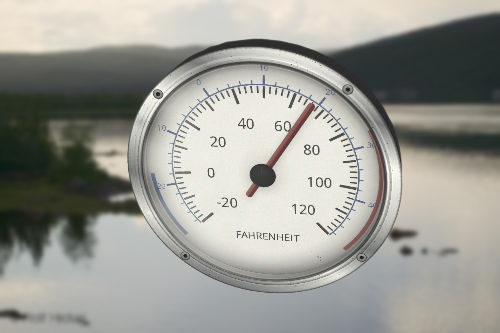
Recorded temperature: **66** °F
